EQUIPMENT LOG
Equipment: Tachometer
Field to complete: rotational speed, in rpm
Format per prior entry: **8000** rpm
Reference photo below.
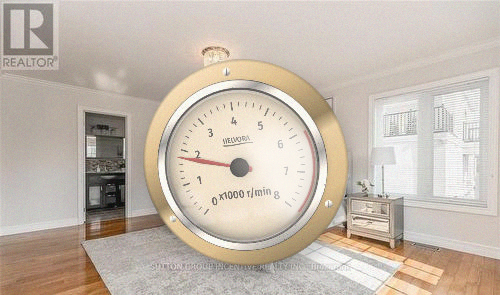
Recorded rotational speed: **1800** rpm
